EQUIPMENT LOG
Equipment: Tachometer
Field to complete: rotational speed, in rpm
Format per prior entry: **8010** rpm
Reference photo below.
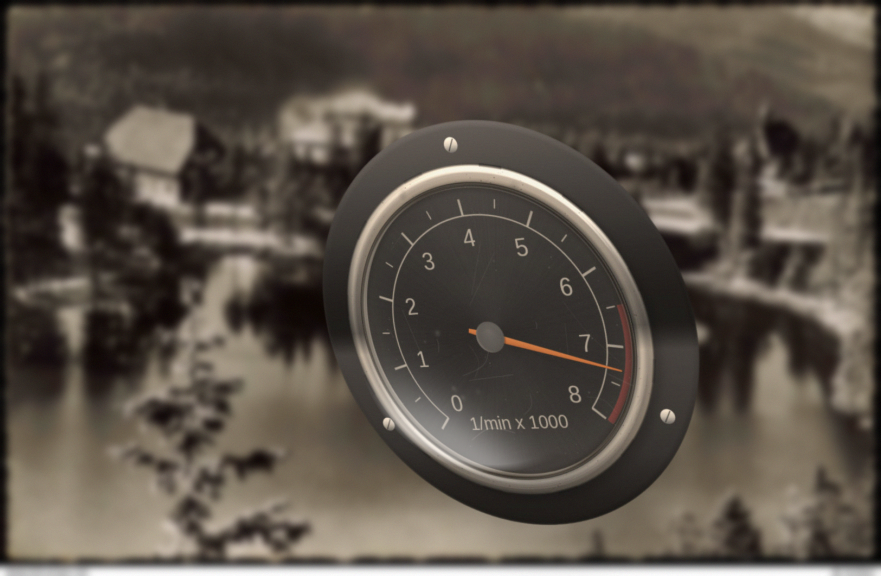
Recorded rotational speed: **7250** rpm
